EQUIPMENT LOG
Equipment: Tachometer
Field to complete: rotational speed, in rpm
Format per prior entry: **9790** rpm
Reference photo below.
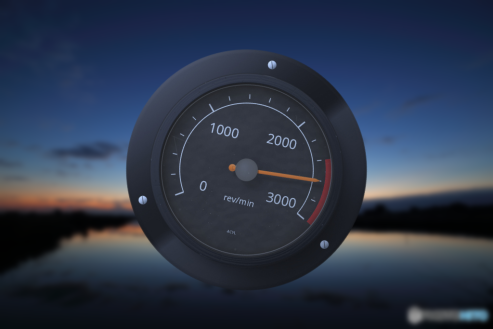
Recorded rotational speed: **2600** rpm
